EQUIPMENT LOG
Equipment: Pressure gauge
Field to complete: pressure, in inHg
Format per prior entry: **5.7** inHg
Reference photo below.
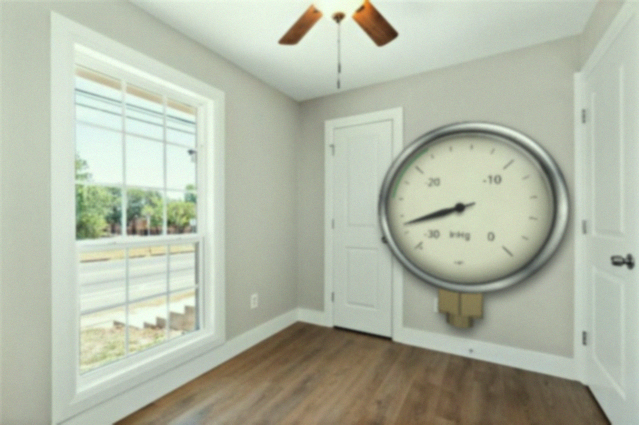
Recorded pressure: **-27** inHg
